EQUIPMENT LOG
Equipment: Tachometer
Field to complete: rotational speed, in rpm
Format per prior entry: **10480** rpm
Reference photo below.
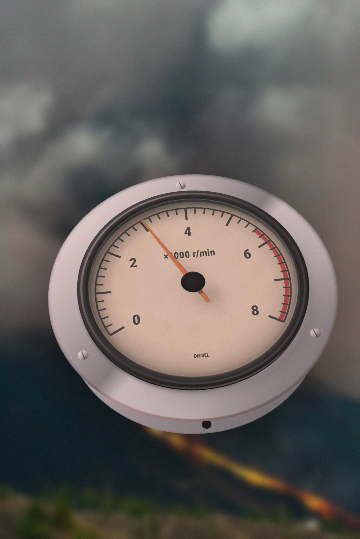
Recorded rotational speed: **3000** rpm
